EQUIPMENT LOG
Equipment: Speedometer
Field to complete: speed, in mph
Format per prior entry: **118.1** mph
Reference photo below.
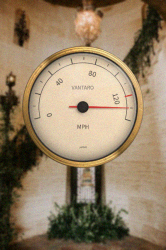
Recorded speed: **130** mph
